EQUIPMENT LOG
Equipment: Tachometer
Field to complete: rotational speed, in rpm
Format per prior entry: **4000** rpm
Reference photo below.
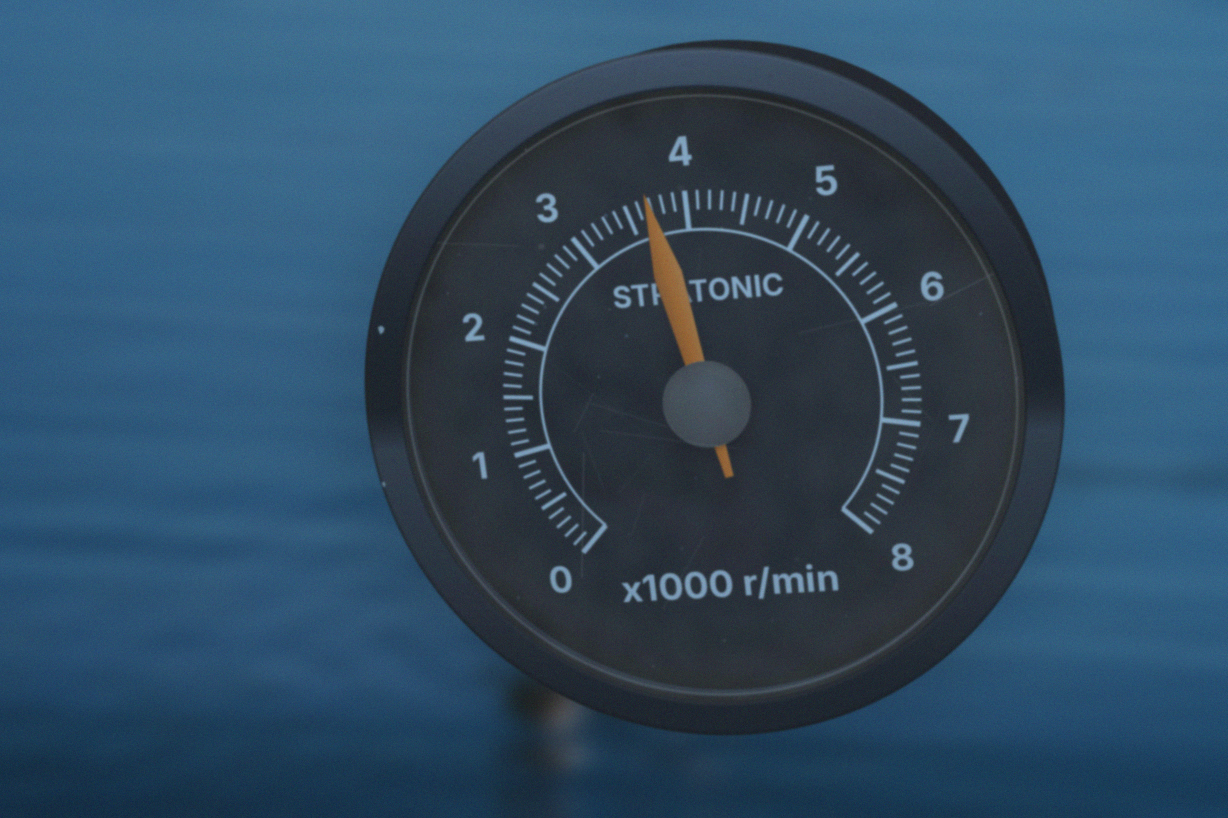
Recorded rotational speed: **3700** rpm
